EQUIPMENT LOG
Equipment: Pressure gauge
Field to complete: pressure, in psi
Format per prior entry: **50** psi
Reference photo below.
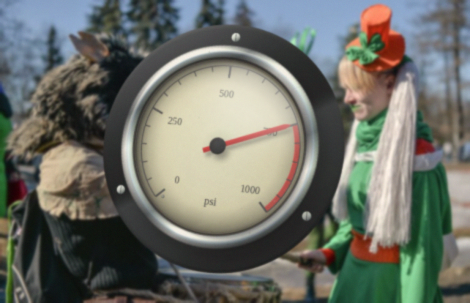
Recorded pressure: **750** psi
